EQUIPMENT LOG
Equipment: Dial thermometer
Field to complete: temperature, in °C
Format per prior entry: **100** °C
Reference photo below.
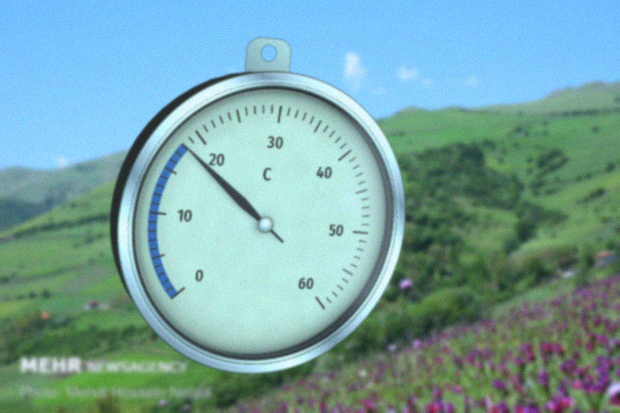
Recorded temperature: **18** °C
